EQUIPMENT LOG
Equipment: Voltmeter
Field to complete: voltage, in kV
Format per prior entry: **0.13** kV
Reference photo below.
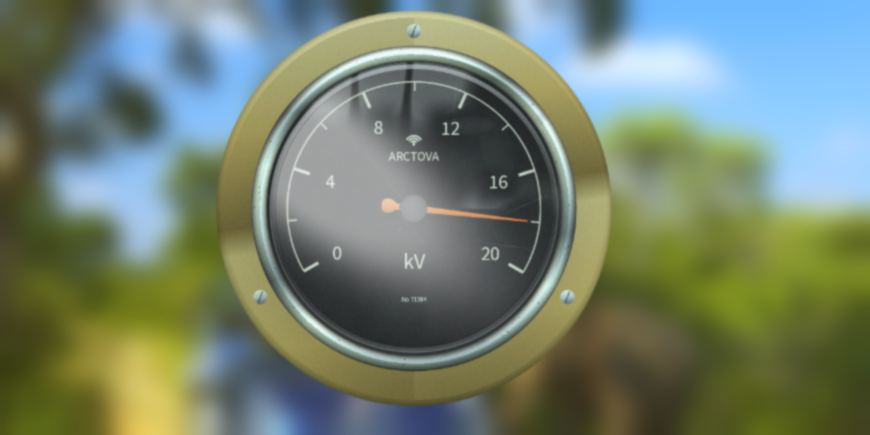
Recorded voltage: **18** kV
